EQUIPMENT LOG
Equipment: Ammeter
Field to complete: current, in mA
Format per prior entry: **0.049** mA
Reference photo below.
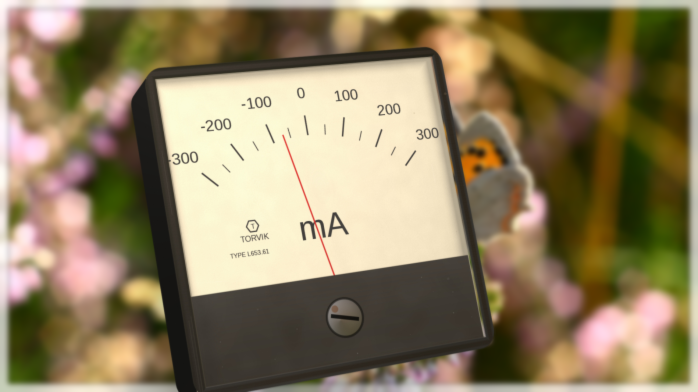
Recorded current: **-75** mA
